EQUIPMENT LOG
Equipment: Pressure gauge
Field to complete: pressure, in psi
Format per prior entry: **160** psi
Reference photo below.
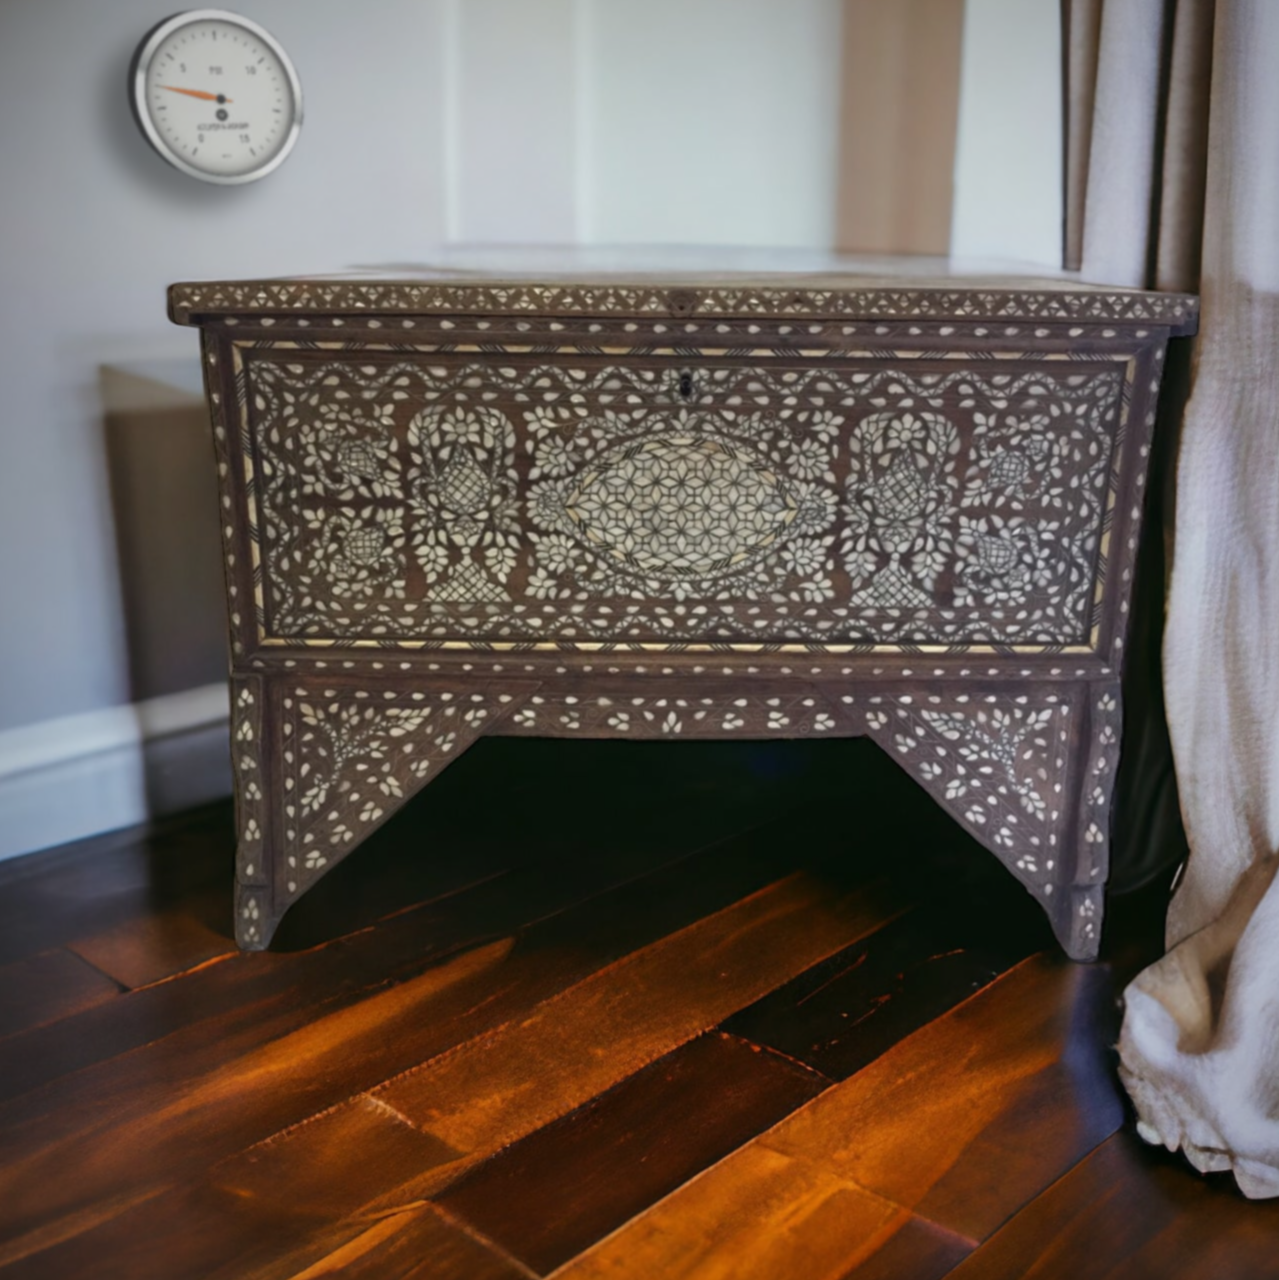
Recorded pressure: **3.5** psi
